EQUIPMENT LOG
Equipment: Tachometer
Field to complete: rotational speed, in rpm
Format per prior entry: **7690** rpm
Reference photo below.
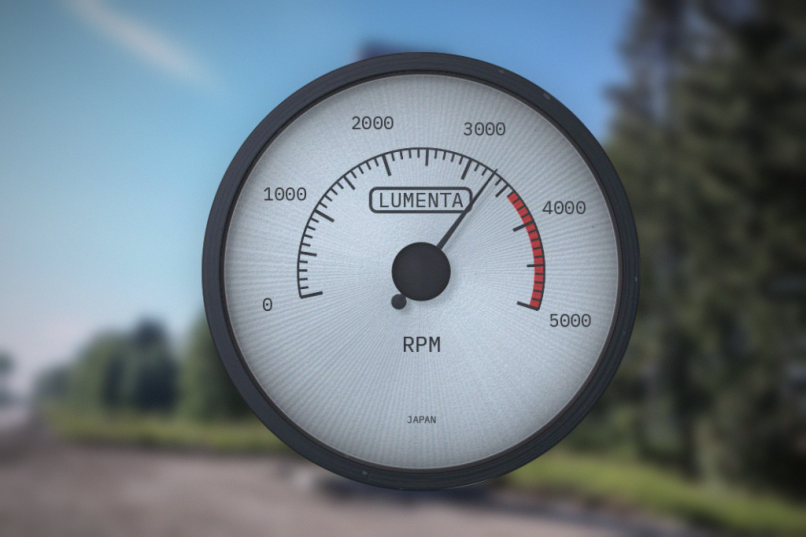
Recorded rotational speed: **3300** rpm
